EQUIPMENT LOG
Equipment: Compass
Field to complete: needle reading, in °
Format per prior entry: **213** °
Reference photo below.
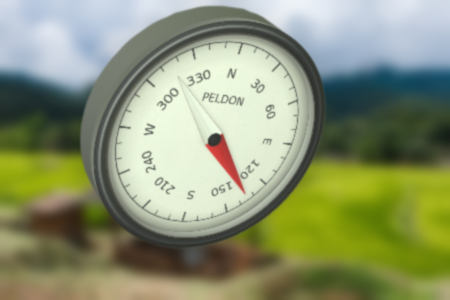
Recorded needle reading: **135** °
